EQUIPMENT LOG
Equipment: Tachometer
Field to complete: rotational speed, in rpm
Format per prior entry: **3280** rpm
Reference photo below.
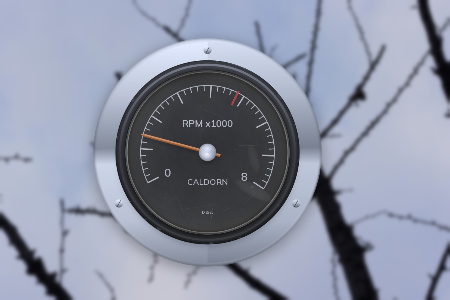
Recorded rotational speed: **1400** rpm
